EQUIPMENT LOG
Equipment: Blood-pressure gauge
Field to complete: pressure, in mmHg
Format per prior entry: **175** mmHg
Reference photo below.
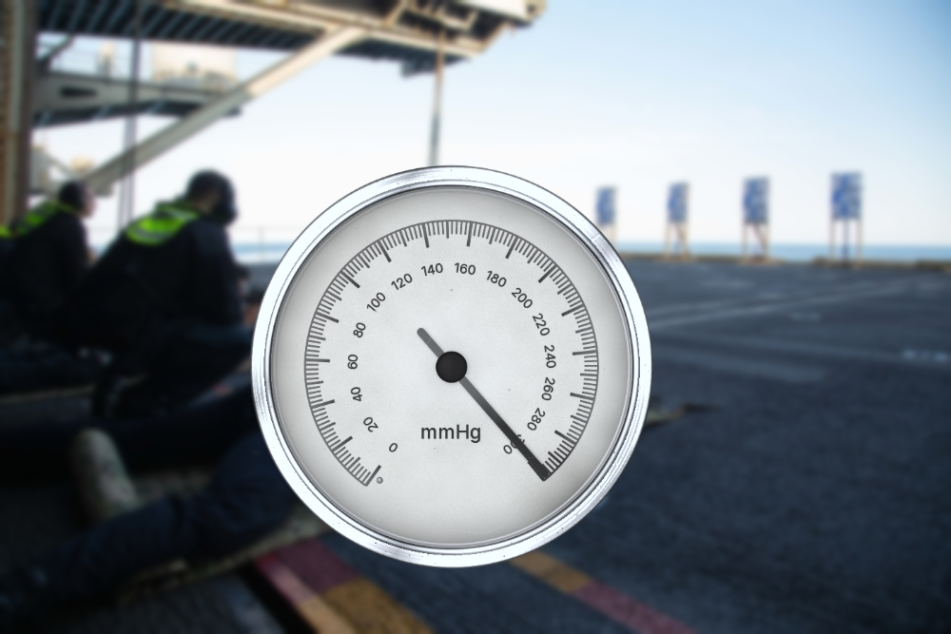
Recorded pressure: **298** mmHg
